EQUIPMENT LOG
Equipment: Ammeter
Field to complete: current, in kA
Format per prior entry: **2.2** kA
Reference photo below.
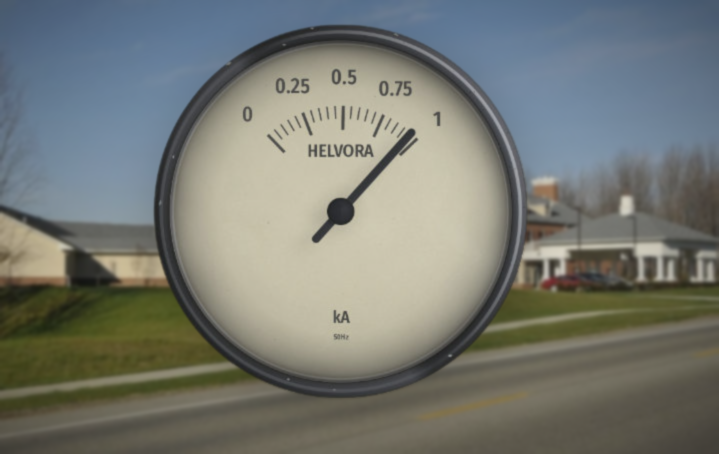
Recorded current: **0.95** kA
